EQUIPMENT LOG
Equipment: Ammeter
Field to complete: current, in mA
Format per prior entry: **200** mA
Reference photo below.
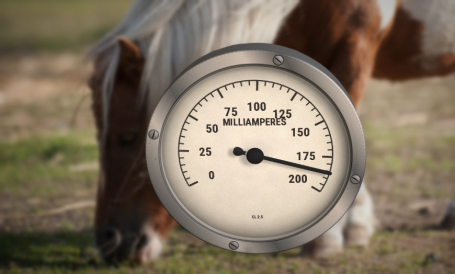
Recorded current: **185** mA
